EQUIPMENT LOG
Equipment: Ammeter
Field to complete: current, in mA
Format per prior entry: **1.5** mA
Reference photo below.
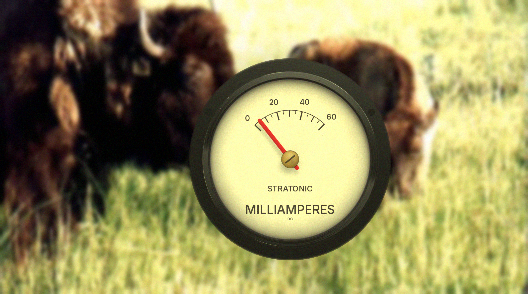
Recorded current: **5** mA
